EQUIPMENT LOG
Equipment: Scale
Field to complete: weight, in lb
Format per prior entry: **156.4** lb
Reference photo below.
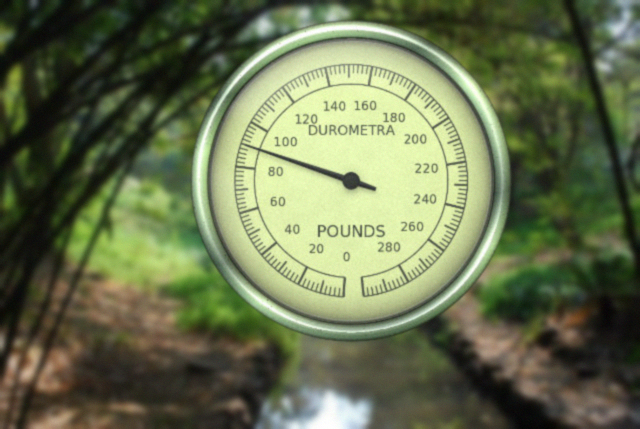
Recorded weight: **90** lb
